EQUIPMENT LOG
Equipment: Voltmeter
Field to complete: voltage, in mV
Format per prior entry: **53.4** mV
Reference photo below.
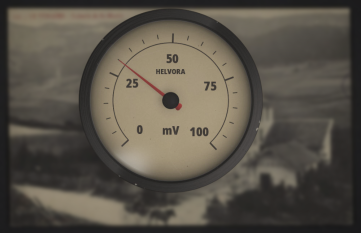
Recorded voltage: **30** mV
